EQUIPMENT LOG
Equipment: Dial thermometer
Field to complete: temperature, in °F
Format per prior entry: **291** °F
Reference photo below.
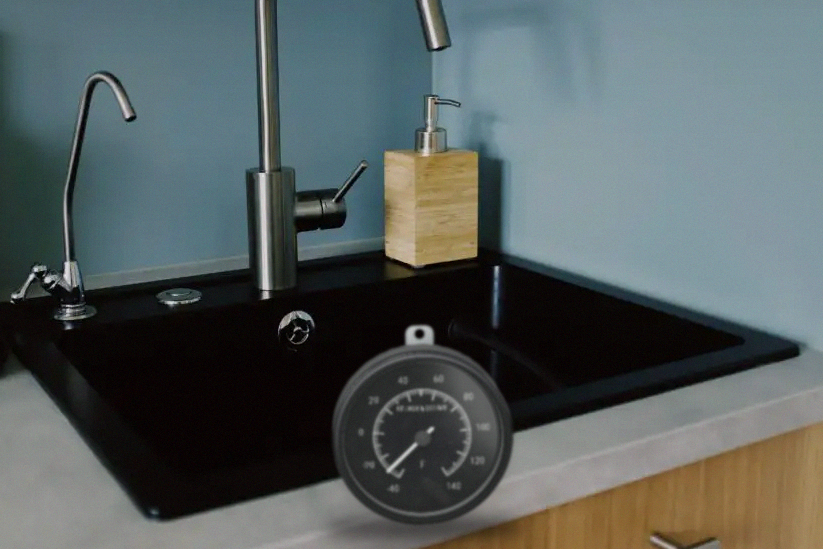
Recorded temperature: **-30** °F
